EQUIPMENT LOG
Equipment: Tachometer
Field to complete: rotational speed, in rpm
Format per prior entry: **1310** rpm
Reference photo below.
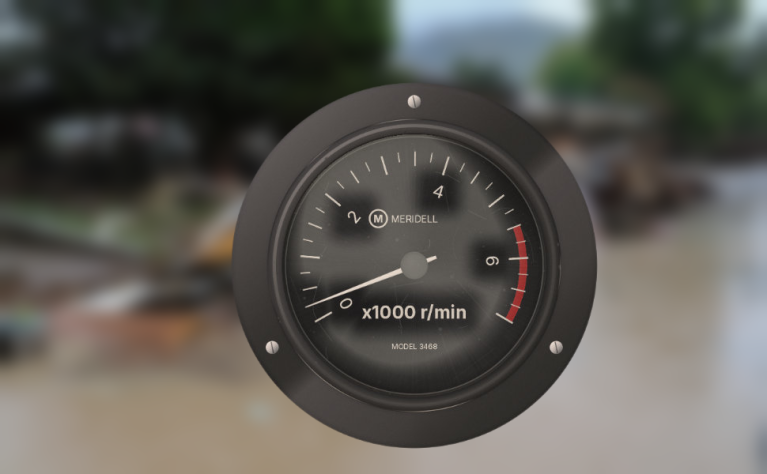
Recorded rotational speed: **250** rpm
